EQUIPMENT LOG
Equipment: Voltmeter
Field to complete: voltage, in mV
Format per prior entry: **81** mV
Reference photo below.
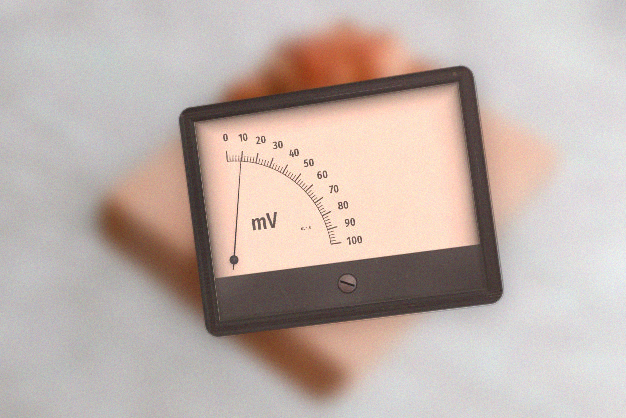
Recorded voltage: **10** mV
